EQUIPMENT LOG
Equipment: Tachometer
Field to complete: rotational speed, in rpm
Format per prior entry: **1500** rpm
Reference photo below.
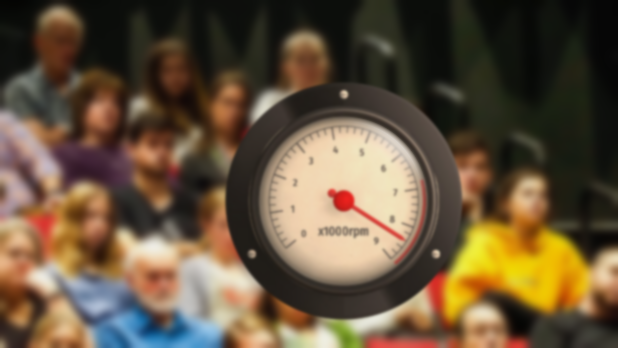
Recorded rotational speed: **8400** rpm
